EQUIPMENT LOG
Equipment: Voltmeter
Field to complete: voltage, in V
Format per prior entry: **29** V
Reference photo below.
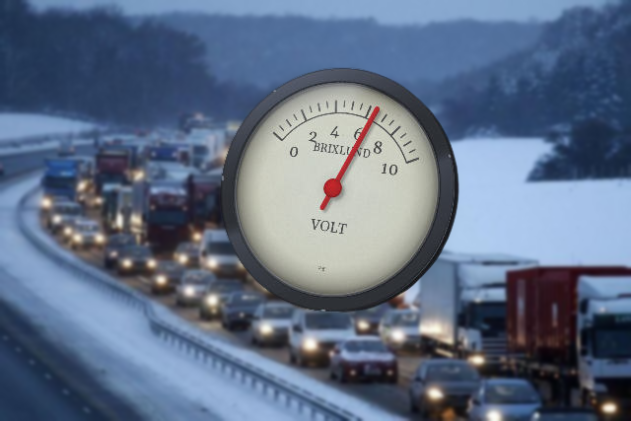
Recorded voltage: **6.5** V
